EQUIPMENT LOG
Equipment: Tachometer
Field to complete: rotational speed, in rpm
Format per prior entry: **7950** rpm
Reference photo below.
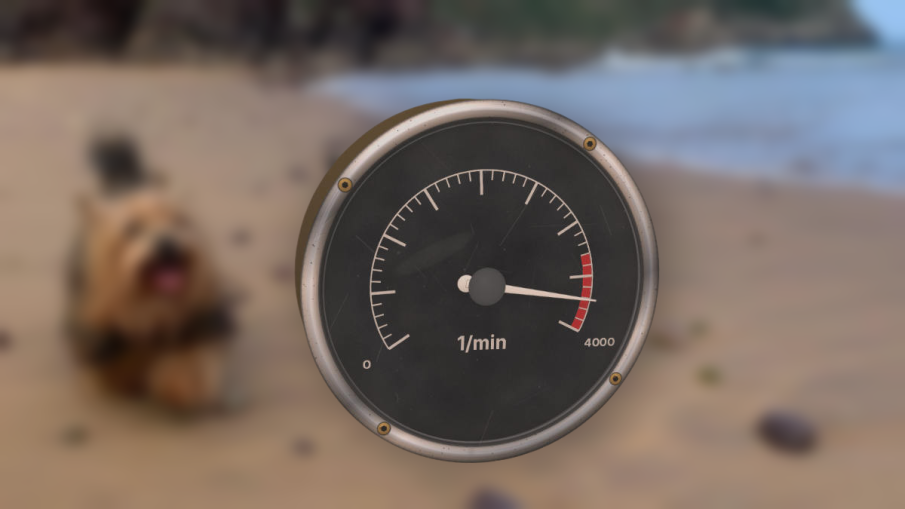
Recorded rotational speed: **3700** rpm
